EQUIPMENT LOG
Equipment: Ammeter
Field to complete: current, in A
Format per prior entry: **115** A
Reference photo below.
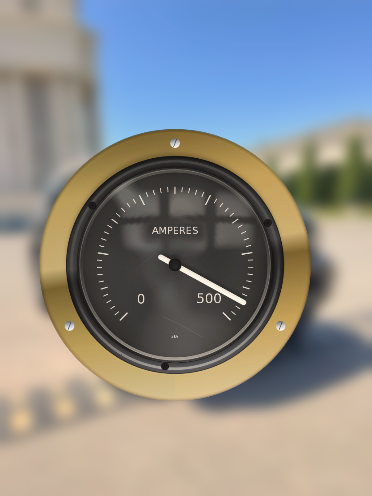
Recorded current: **470** A
